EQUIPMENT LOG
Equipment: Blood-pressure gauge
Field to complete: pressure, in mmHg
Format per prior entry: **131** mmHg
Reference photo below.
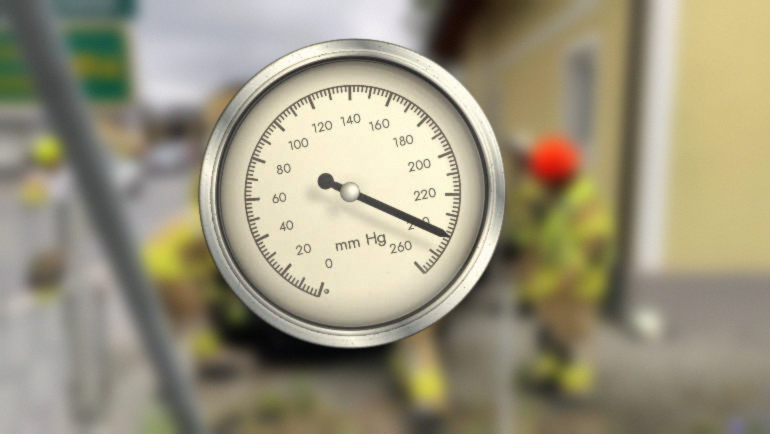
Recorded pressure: **240** mmHg
